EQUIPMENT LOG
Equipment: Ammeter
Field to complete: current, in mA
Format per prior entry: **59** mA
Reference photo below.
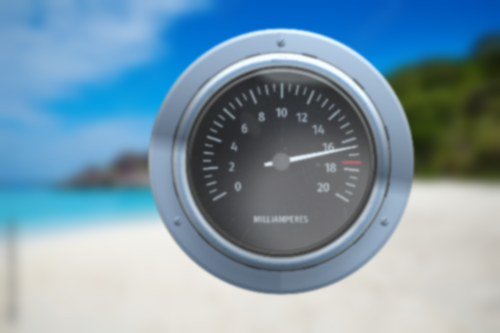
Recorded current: **16.5** mA
